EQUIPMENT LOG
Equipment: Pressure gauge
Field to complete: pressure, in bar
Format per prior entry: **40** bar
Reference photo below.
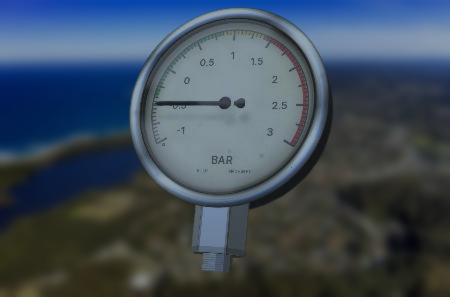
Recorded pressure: **-0.5** bar
